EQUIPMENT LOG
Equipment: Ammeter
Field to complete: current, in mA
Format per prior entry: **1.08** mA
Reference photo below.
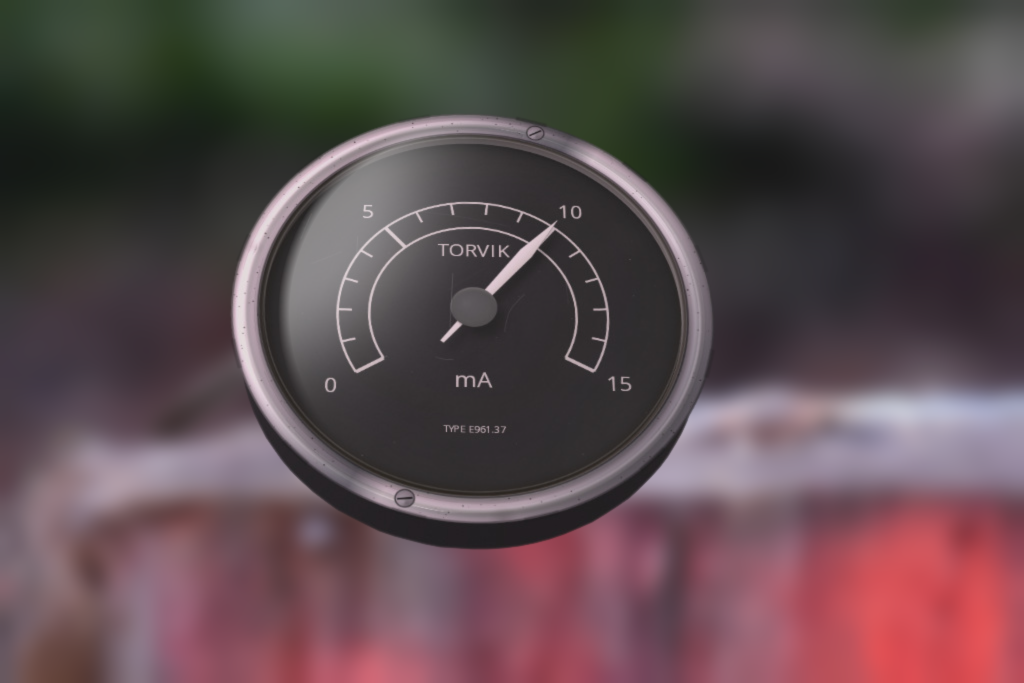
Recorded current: **10** mA
